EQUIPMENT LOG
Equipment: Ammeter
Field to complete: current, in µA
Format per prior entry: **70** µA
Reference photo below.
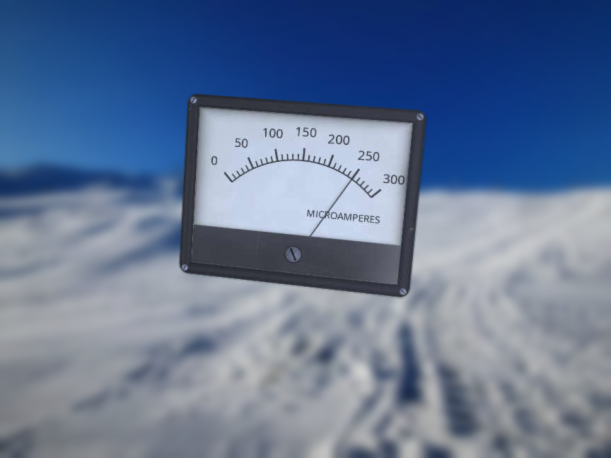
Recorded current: **250** µA
